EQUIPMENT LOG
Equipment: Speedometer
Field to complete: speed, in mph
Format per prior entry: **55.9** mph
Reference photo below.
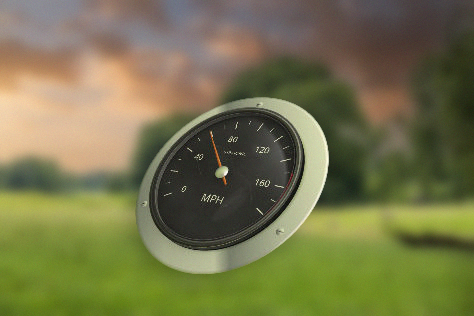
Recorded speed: **60** mph
